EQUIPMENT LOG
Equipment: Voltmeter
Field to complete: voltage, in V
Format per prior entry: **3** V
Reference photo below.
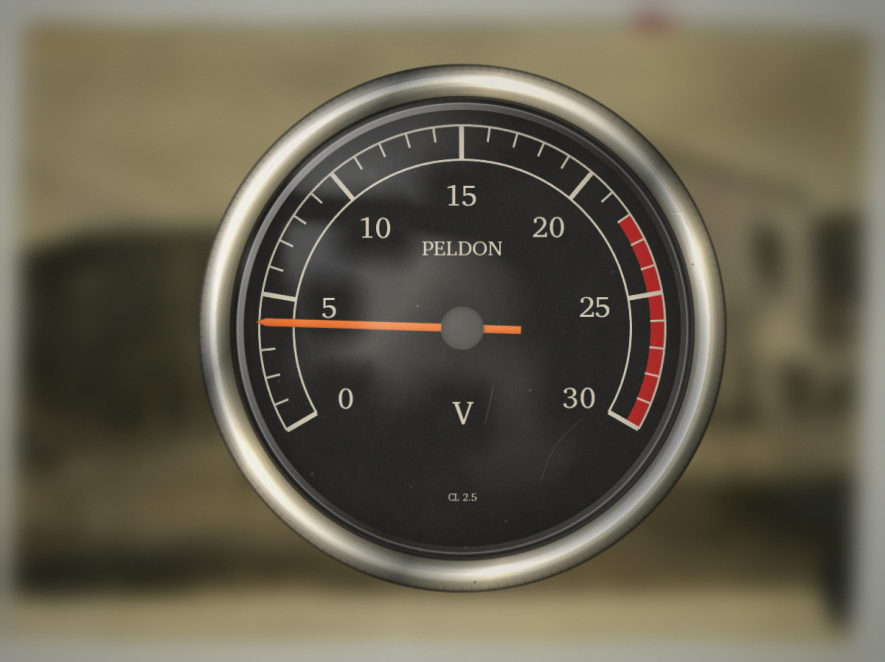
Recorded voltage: **4** V
